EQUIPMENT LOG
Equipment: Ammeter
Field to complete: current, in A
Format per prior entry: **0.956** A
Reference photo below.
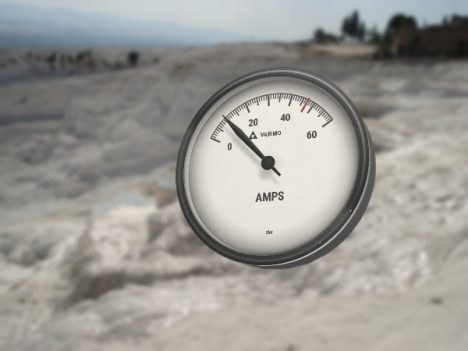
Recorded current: **10** A
